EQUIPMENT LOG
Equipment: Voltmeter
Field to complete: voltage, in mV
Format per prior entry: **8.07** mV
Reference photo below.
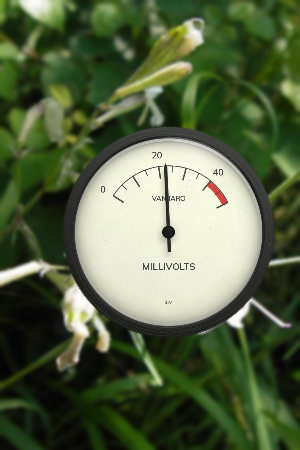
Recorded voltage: **22.5** mV
